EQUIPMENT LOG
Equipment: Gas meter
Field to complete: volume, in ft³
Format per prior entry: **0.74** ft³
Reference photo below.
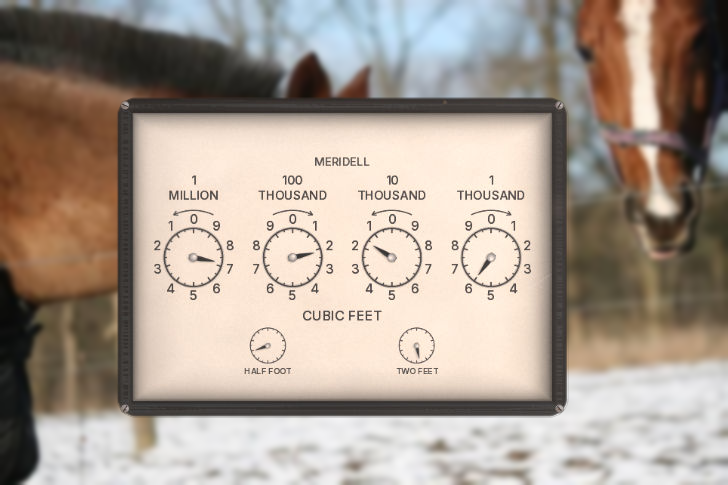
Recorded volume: **721600** ft³
